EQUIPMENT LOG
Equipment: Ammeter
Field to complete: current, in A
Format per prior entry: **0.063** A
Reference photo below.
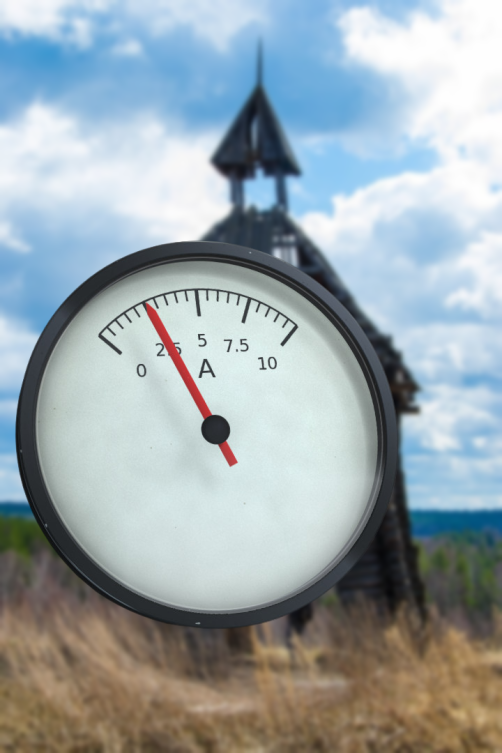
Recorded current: **2.5** A
